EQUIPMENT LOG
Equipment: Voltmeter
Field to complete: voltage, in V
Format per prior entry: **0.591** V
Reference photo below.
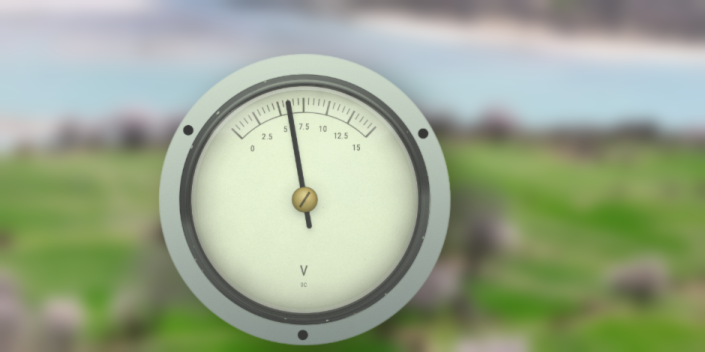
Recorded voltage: **6** V
